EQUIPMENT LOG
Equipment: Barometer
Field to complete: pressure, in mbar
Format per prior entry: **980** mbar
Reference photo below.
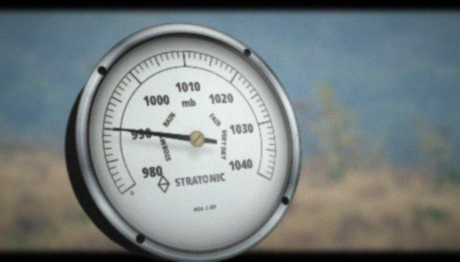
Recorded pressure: **990** mbar
